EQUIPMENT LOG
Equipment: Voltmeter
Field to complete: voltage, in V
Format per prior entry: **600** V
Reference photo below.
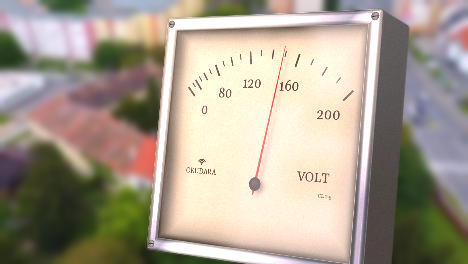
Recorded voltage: **150** V
